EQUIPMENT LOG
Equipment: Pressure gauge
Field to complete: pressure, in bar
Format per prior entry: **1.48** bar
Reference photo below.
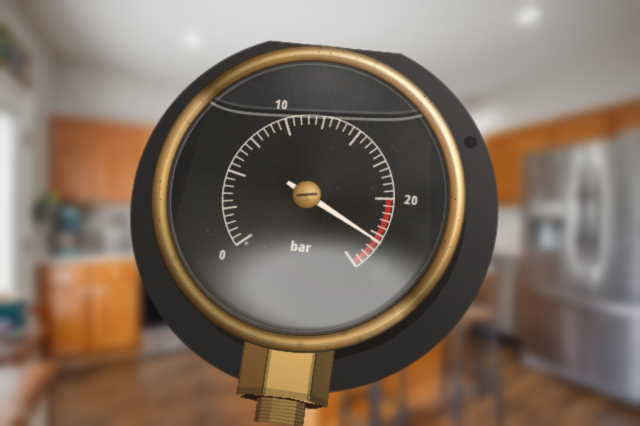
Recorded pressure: **23** bar
